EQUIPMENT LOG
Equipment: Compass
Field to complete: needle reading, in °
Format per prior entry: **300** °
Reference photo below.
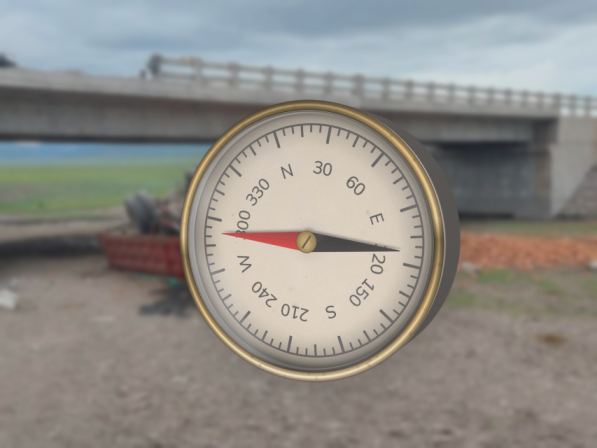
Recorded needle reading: **292.5** °
